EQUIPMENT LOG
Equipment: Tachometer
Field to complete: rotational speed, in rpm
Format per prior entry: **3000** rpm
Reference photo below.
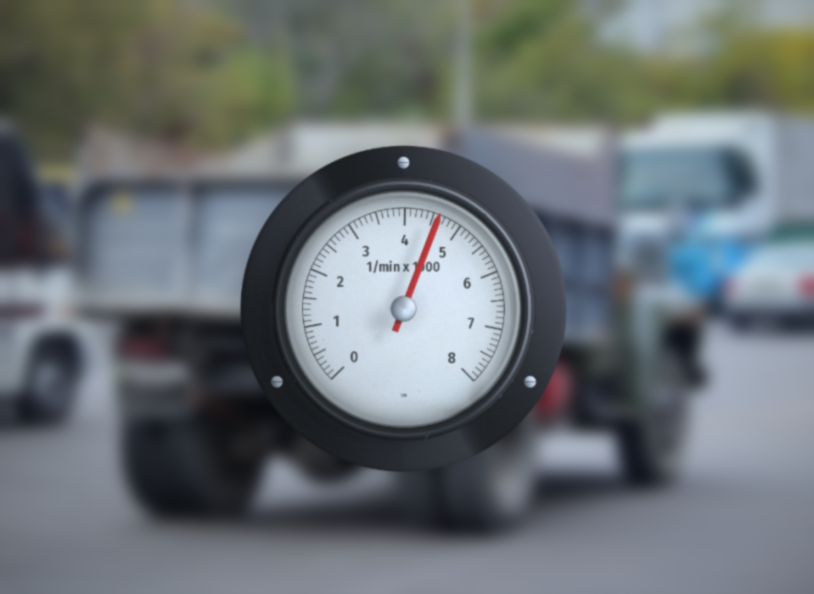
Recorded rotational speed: **4600** rpm
